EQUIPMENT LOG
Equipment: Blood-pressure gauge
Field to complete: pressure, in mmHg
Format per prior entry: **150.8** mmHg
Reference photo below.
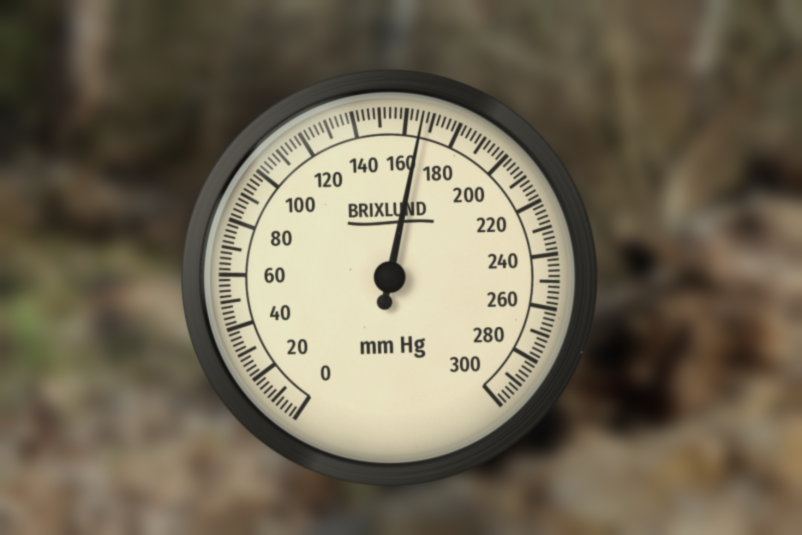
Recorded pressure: **166** mmHg
